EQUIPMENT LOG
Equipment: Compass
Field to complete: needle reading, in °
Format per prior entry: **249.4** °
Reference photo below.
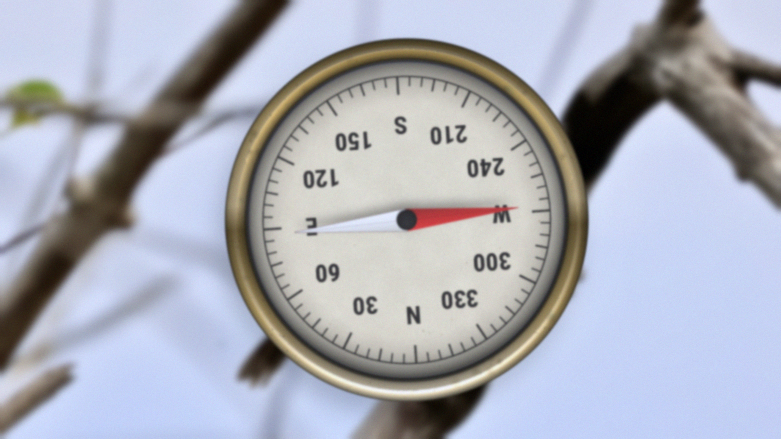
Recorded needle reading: **267.5** °
